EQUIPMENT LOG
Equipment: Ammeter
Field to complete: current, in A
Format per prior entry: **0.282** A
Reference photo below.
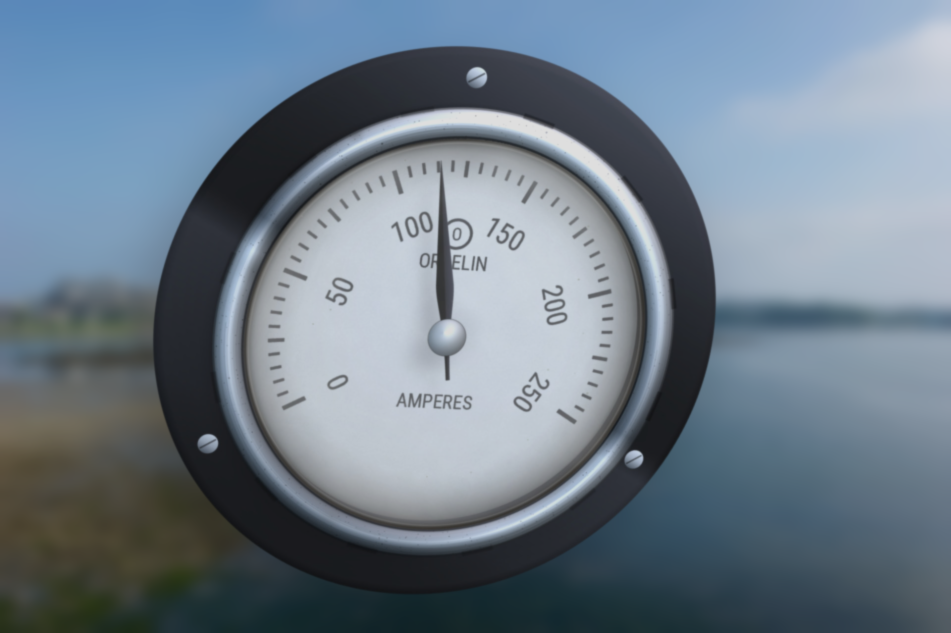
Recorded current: **115** A
